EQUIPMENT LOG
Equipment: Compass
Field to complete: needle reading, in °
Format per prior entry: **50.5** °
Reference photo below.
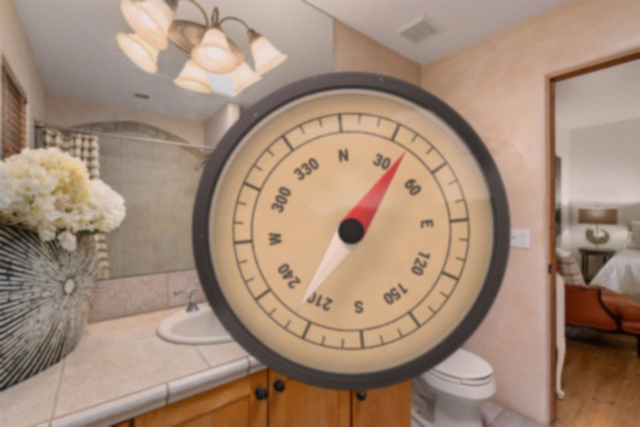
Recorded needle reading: **40** °
